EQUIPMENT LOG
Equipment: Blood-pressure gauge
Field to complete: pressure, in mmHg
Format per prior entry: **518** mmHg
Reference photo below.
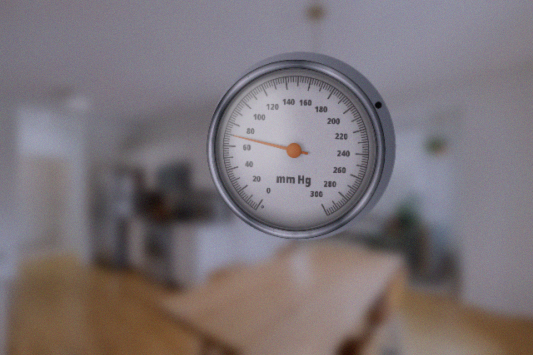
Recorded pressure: **70** mmHg
